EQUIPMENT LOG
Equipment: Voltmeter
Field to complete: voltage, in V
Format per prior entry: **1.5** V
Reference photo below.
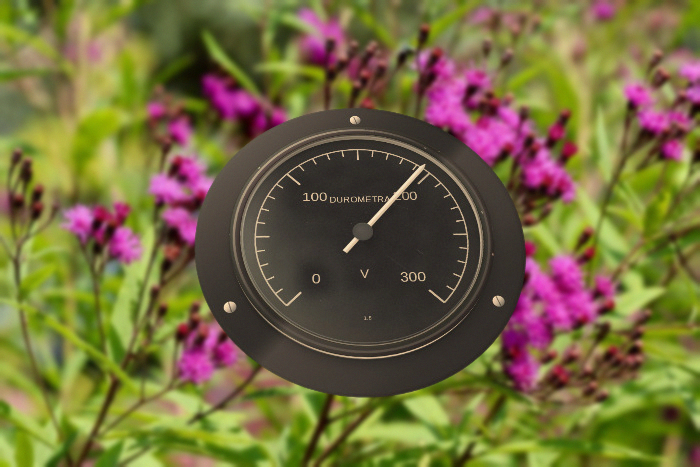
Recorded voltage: **195** V
